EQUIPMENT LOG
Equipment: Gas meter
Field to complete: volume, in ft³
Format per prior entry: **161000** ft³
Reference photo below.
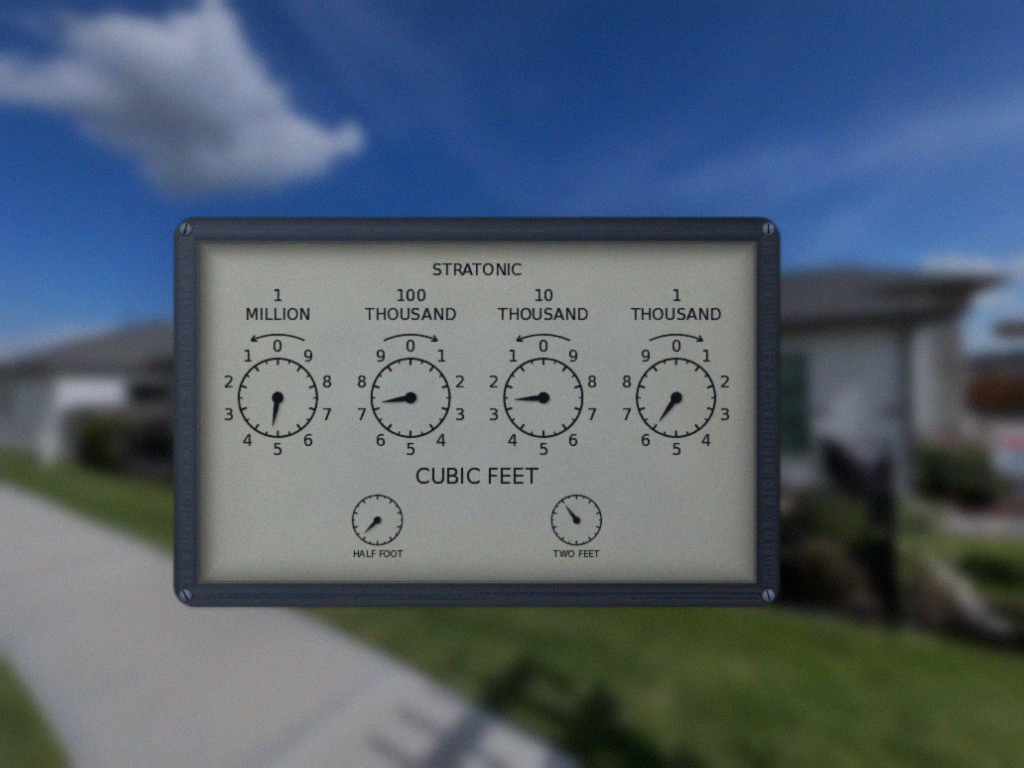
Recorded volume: **472600** ft³
